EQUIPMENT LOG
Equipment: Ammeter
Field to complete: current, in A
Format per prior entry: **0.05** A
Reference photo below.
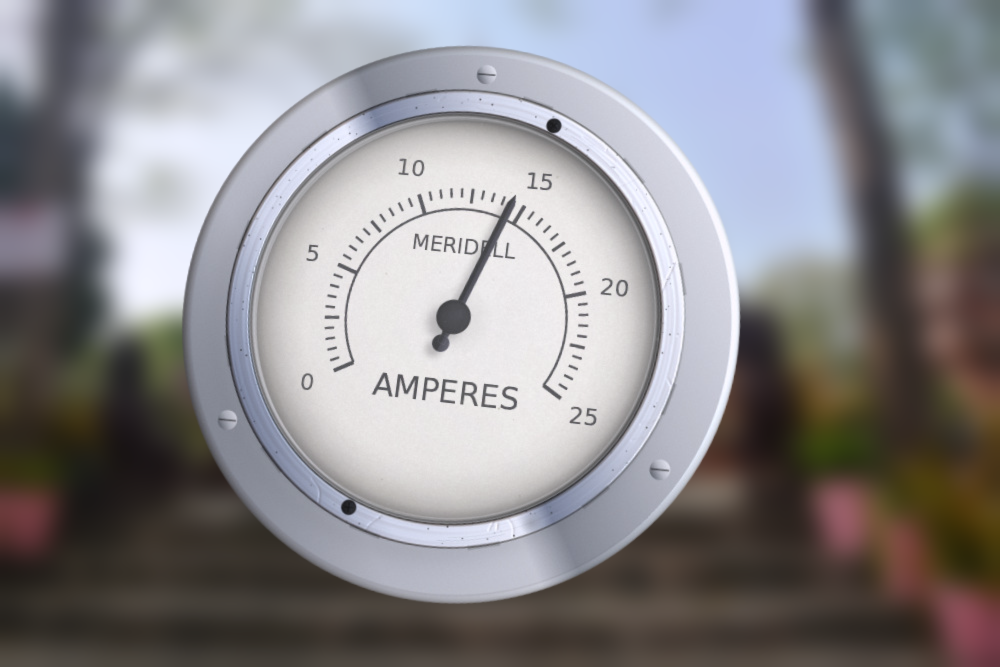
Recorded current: **14.5** A
